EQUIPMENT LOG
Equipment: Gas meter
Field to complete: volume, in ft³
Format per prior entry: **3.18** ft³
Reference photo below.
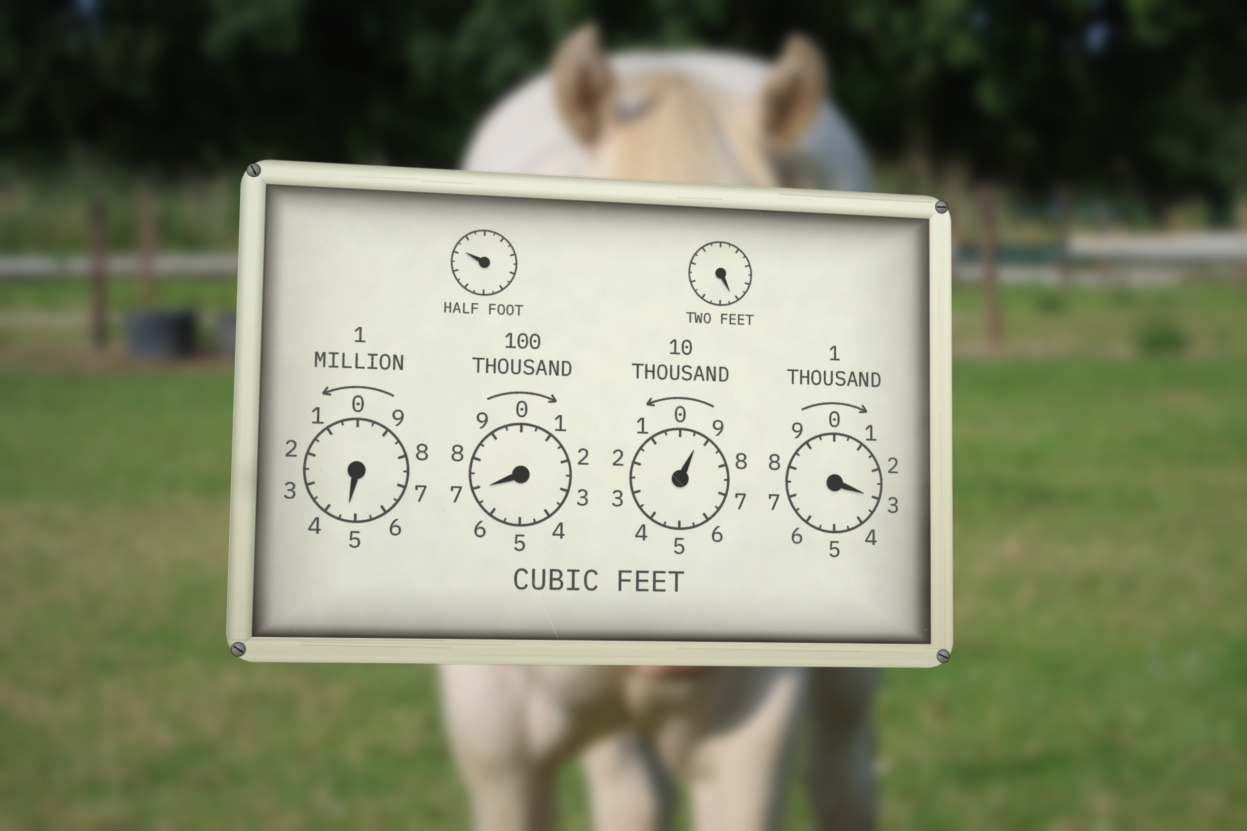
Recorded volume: **469300** ft³
